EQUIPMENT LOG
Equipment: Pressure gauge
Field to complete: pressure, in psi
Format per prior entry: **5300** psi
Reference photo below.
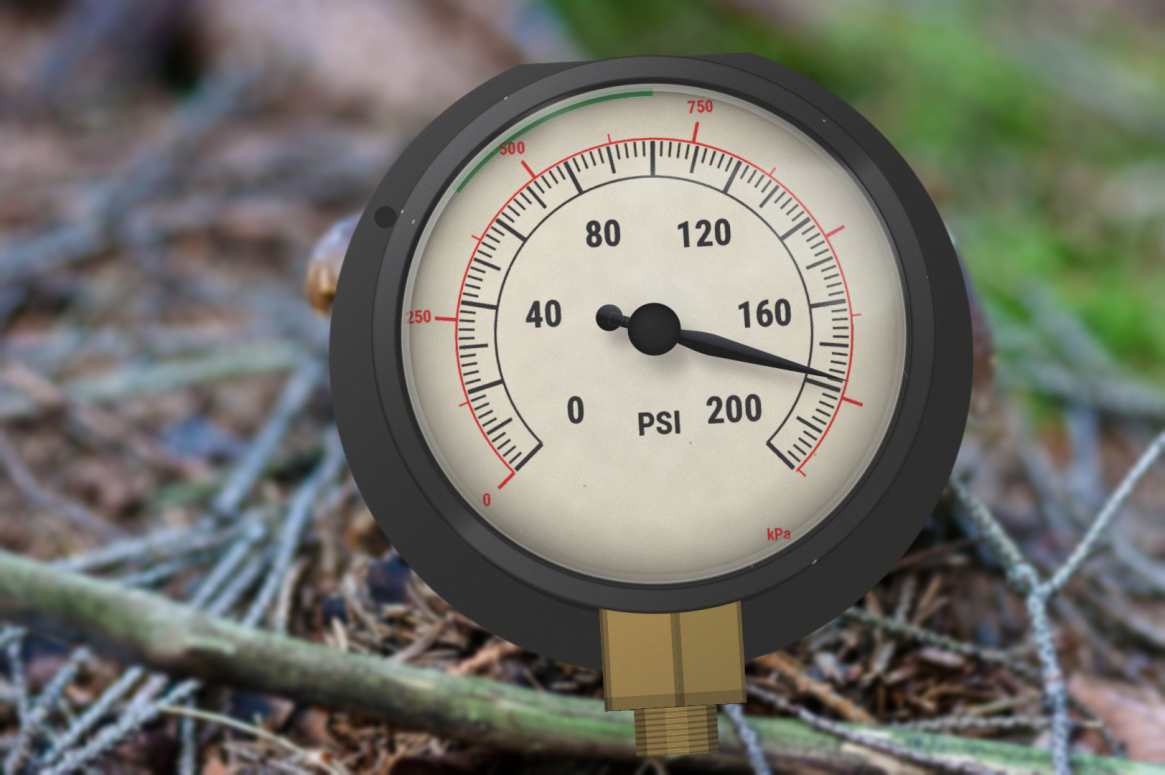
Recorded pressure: **178** psi
